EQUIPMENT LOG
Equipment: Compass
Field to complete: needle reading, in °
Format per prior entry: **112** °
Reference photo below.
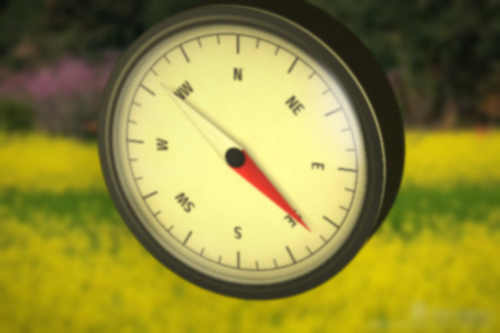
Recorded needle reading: **130** °
